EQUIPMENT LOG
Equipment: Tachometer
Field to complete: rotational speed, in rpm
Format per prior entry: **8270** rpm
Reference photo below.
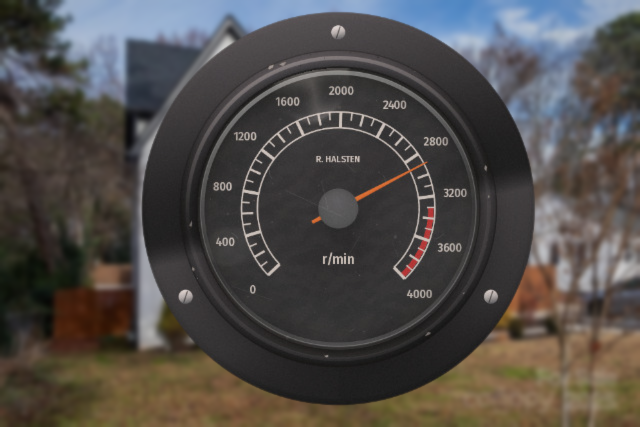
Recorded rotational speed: **2900** rpm
